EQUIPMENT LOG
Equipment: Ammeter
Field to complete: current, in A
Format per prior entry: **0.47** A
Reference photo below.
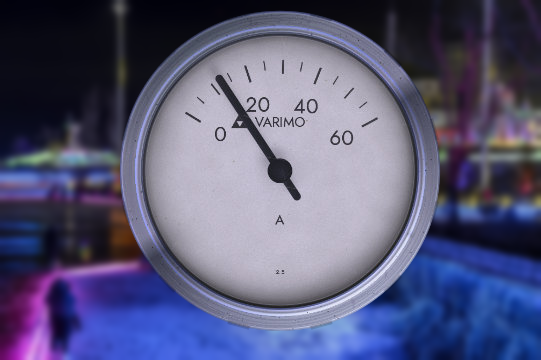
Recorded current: **12.5** A
